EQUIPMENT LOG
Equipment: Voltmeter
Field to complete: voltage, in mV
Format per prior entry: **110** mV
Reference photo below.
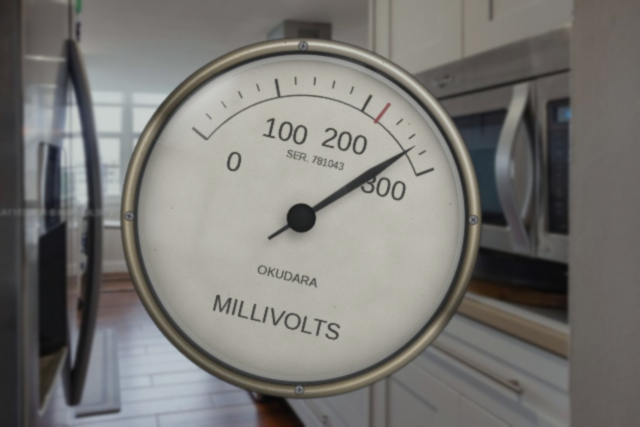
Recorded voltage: **270** mV
